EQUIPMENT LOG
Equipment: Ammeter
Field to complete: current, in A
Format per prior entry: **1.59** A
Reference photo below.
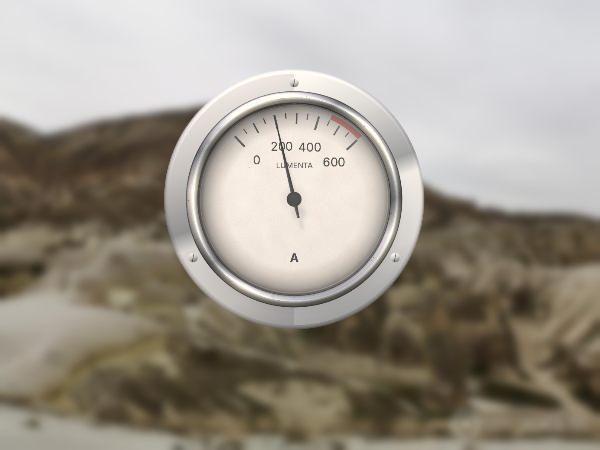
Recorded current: **200** A
